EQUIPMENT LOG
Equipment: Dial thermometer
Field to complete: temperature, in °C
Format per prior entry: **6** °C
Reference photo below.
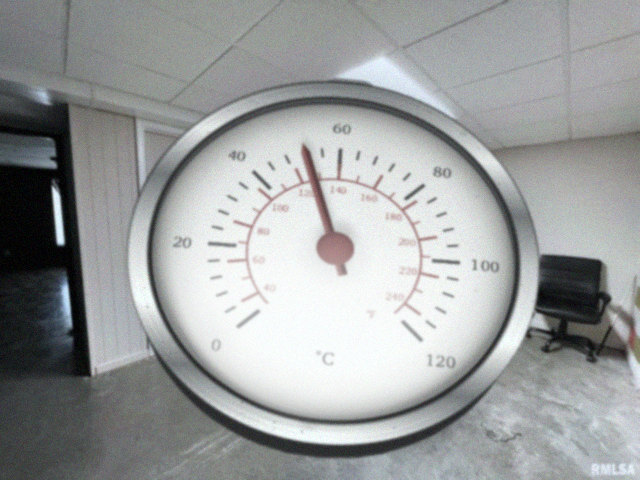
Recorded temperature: **52** °C
